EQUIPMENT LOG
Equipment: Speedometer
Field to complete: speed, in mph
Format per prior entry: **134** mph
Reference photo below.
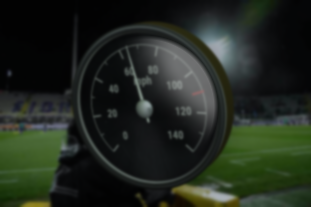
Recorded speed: **65** mph
